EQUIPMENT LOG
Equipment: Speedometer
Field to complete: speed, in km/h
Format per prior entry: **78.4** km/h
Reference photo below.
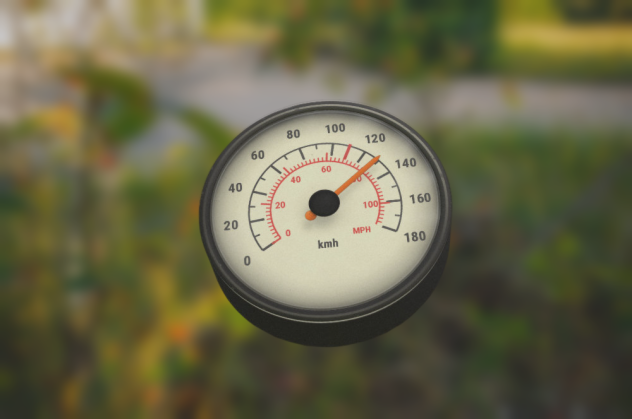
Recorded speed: **130** km/h
